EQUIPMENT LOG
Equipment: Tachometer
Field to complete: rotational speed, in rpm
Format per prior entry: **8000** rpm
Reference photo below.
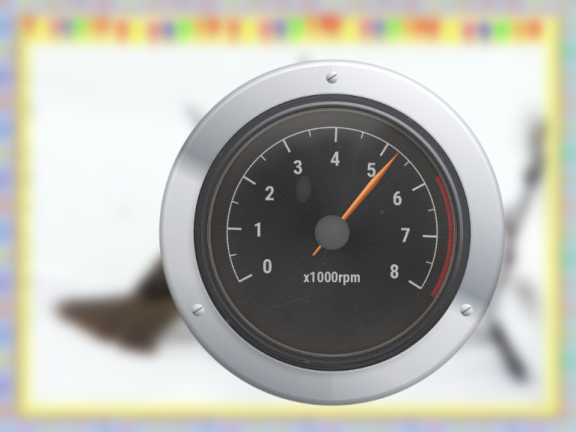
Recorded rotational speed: **5250** rpm
